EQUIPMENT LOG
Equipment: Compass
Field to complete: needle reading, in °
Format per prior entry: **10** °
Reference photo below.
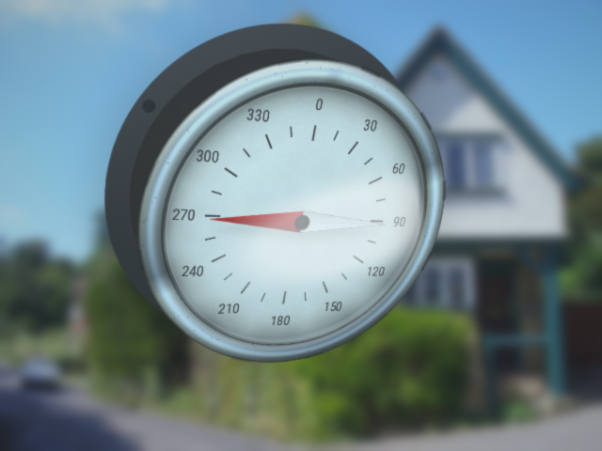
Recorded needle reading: **270** °
